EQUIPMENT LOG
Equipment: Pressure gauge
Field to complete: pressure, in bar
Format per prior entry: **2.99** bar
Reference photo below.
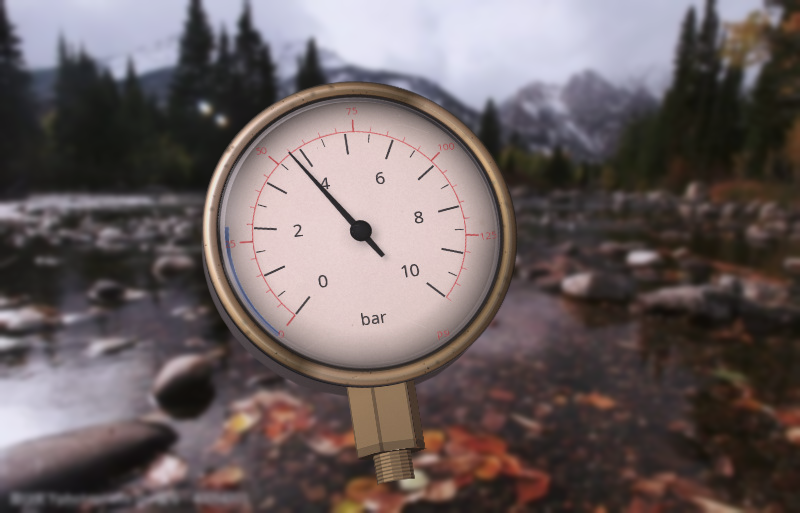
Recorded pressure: **3.75** bar
